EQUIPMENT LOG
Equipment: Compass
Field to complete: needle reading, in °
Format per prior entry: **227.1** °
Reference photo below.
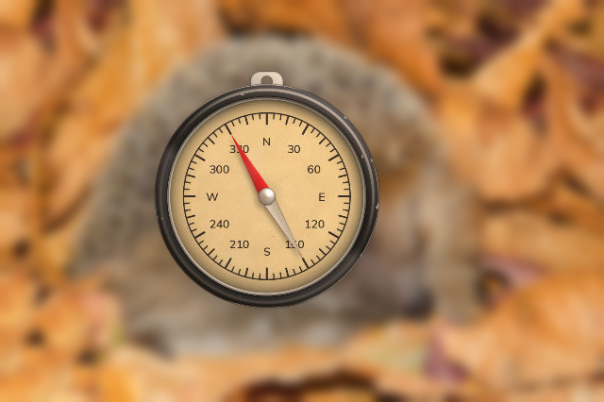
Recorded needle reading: **330** °
